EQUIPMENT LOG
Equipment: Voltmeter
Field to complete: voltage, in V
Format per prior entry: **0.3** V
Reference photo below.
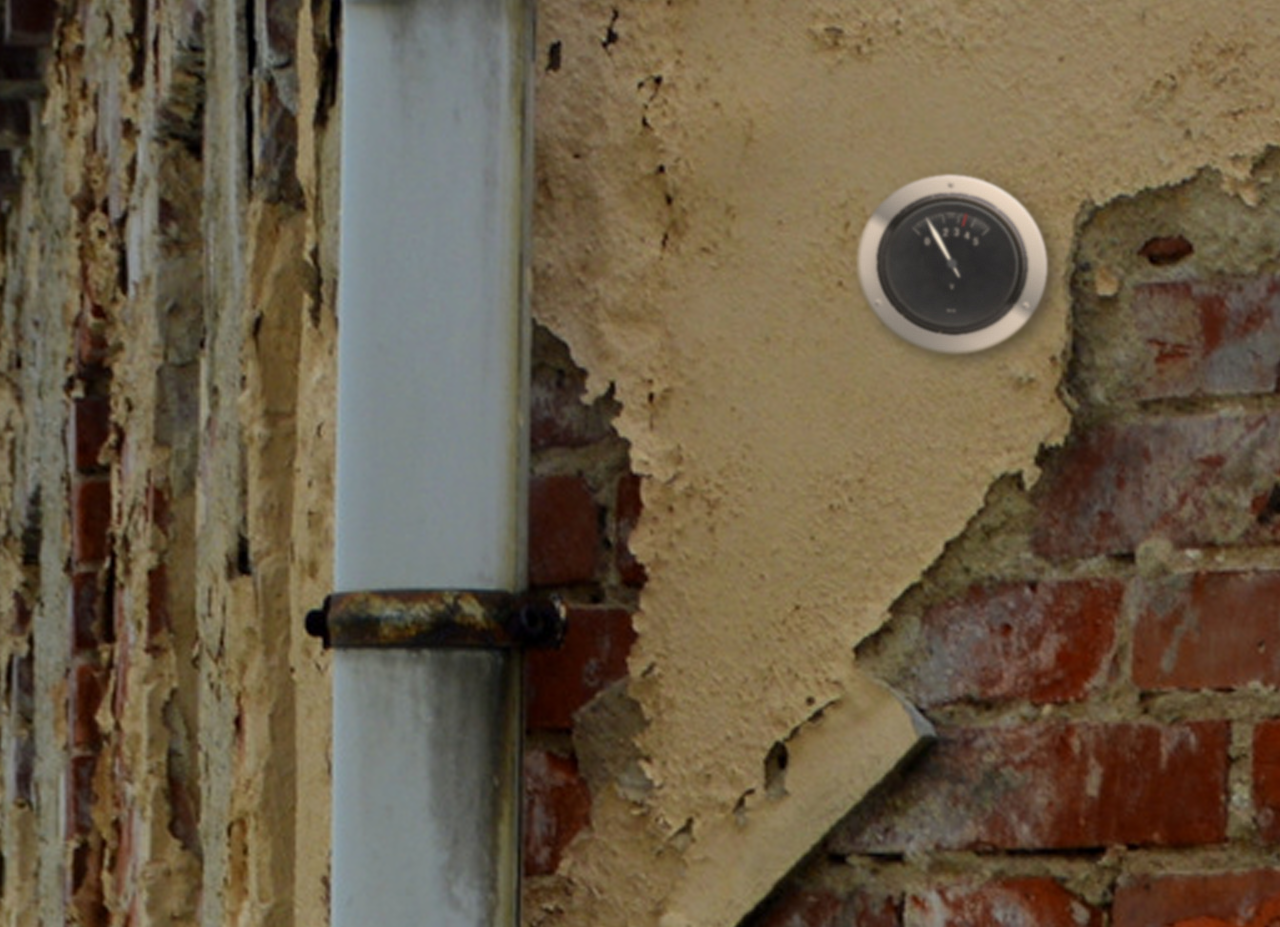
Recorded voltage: **1** V
